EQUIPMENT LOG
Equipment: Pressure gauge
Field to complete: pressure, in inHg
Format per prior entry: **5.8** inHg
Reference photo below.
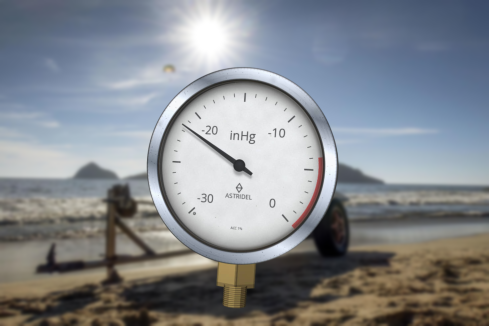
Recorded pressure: **-21.5** inHg
